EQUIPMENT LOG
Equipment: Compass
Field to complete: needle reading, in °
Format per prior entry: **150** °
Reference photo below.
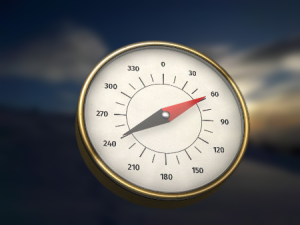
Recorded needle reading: **60** °
